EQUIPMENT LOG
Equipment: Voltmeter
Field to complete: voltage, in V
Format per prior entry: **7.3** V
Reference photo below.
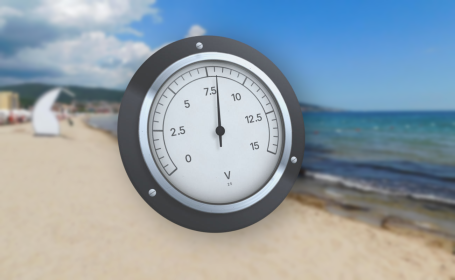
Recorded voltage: **8** V
